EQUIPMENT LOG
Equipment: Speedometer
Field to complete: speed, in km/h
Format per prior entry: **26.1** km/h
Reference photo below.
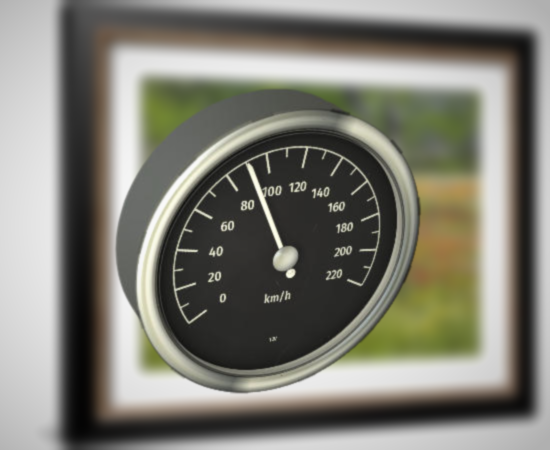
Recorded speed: **90** km/h
